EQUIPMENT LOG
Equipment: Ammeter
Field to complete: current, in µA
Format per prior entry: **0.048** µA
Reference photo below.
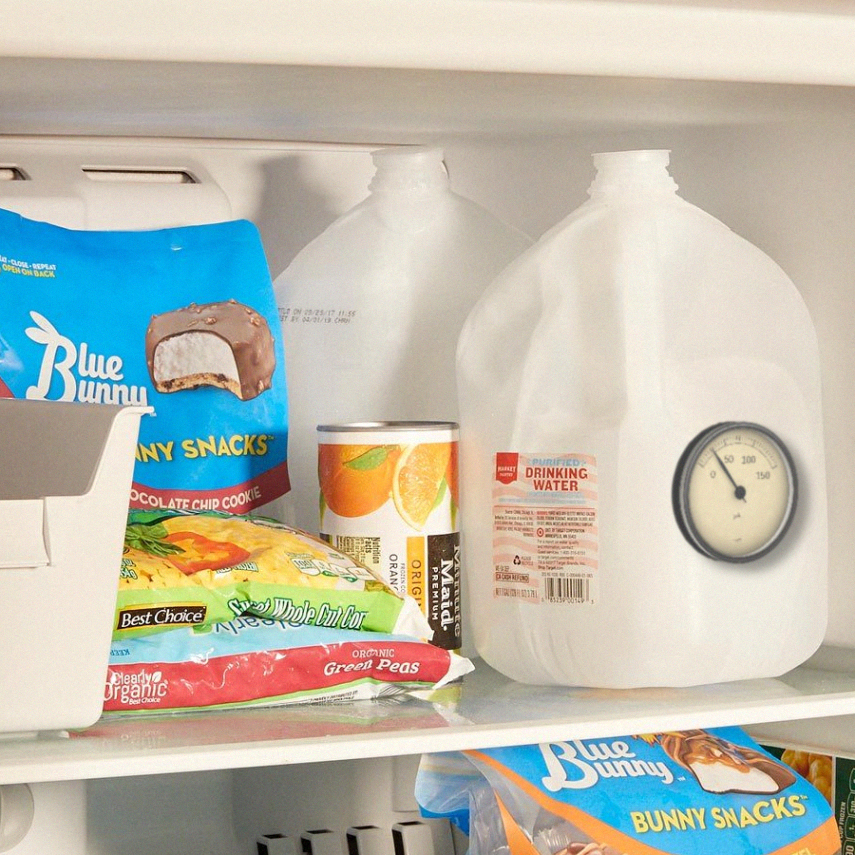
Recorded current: **25** µA
